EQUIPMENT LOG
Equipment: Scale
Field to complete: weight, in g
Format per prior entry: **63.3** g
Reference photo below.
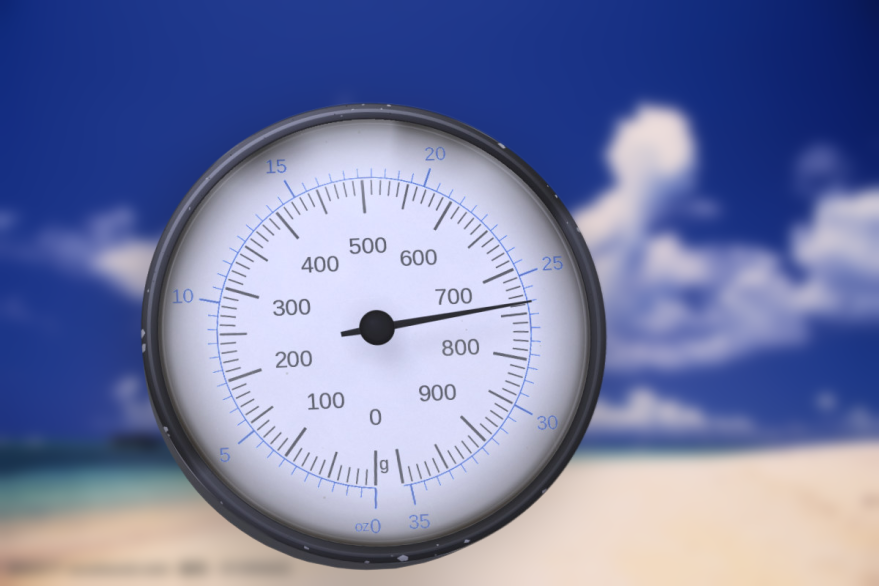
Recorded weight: **740** g
